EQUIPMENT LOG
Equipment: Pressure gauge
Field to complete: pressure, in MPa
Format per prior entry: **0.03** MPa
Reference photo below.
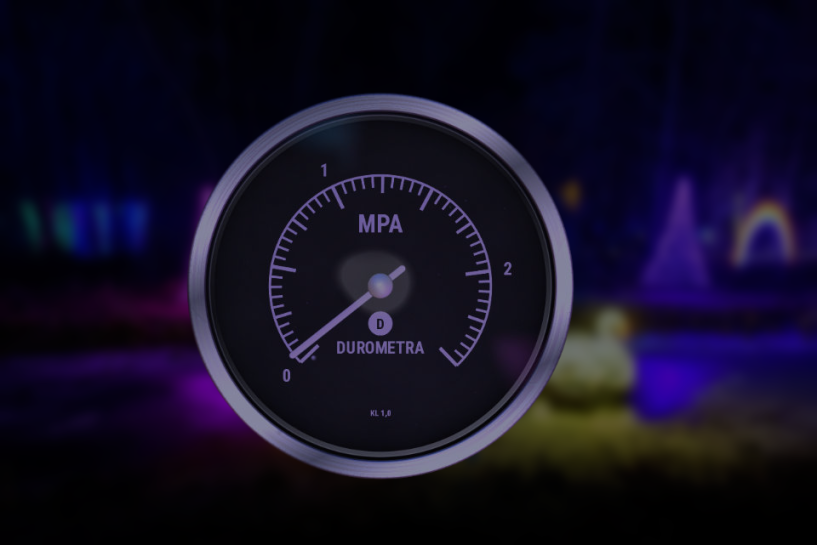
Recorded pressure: **0.05** MPa
